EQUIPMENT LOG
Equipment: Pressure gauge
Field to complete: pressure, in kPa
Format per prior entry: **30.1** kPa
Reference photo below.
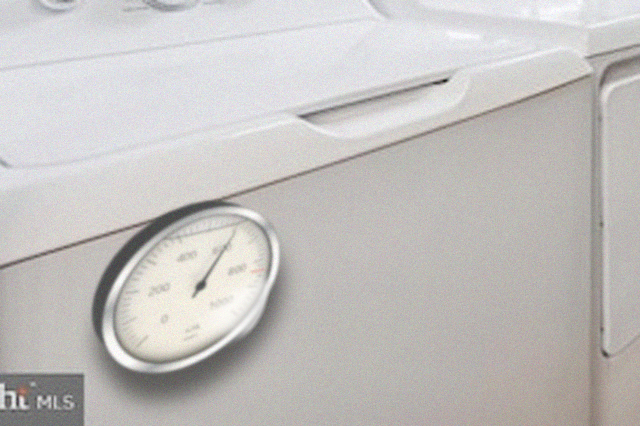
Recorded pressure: **600** kPa
